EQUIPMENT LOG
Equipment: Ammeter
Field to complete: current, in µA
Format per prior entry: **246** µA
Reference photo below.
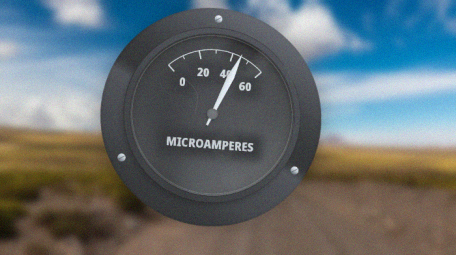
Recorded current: **45** µA
